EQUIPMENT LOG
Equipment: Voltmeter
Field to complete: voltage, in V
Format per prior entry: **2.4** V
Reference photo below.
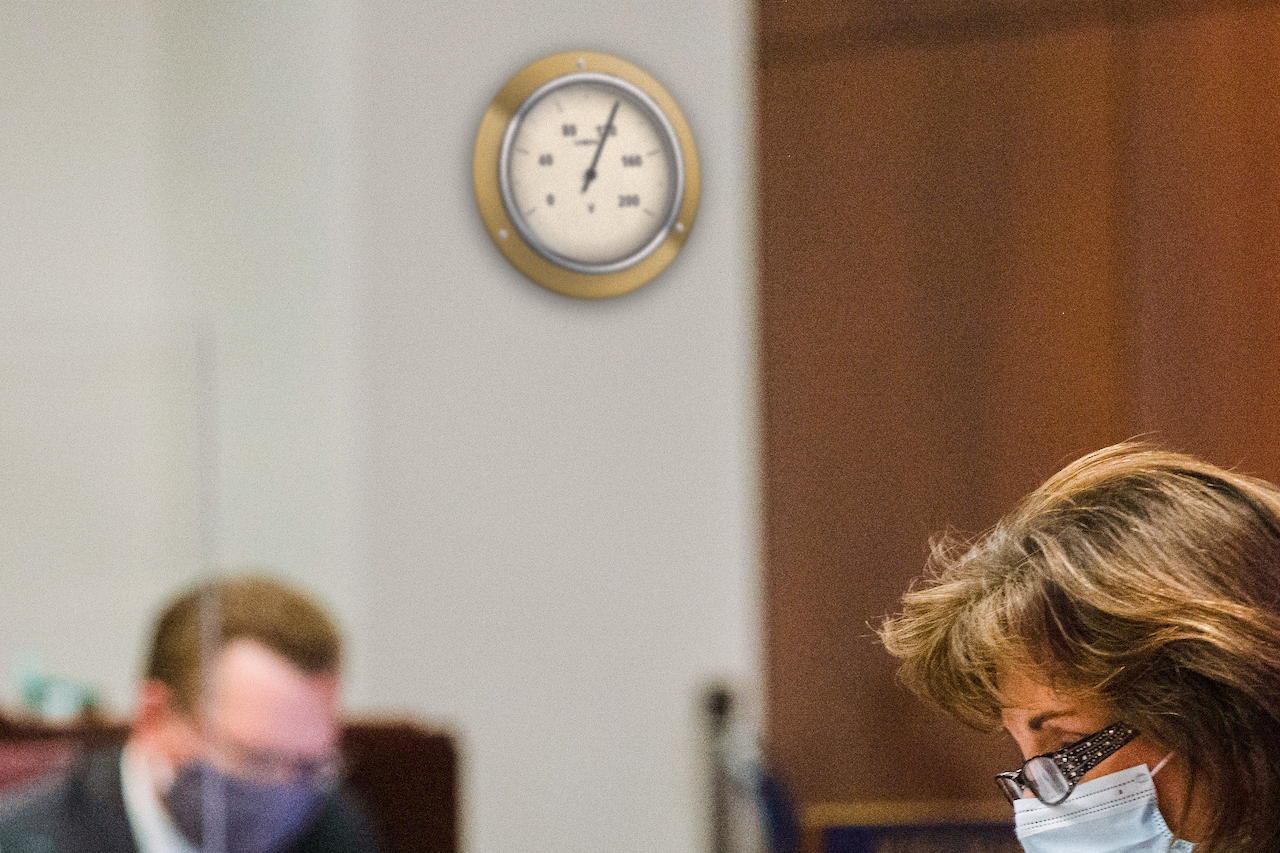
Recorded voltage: **120** V
